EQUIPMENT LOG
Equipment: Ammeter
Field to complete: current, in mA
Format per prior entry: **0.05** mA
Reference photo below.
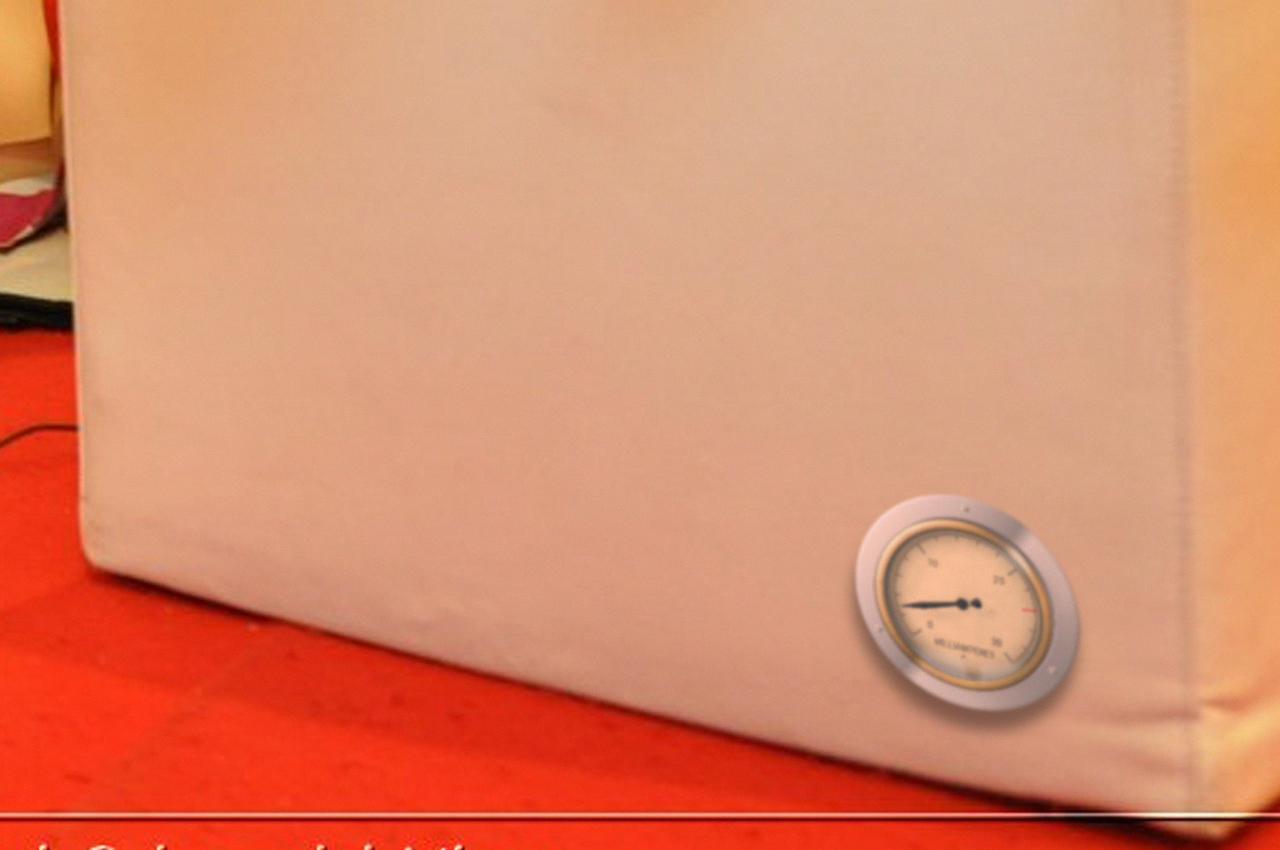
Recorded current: **3** mA
